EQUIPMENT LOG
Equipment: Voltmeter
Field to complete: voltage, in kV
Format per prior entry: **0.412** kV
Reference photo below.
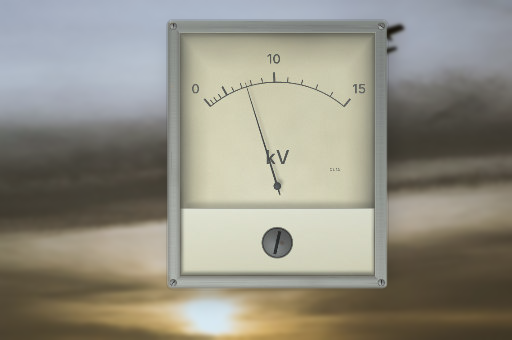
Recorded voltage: **7.5** kV
